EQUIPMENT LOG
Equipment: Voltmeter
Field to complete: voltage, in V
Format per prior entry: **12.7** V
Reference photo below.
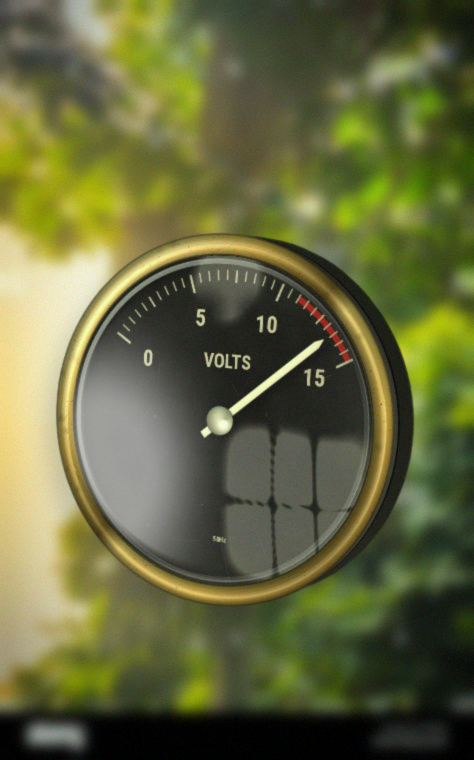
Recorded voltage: **13.5** V
